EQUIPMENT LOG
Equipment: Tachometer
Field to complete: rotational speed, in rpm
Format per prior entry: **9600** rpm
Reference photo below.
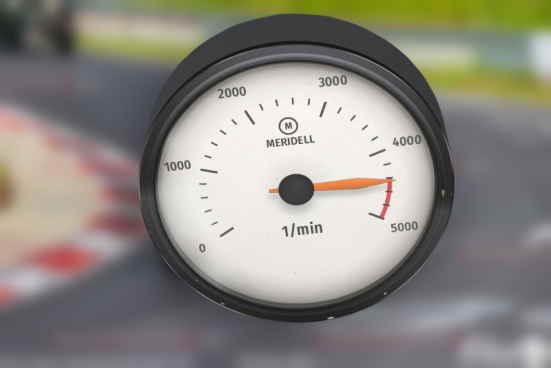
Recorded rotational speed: **4400** rpm
